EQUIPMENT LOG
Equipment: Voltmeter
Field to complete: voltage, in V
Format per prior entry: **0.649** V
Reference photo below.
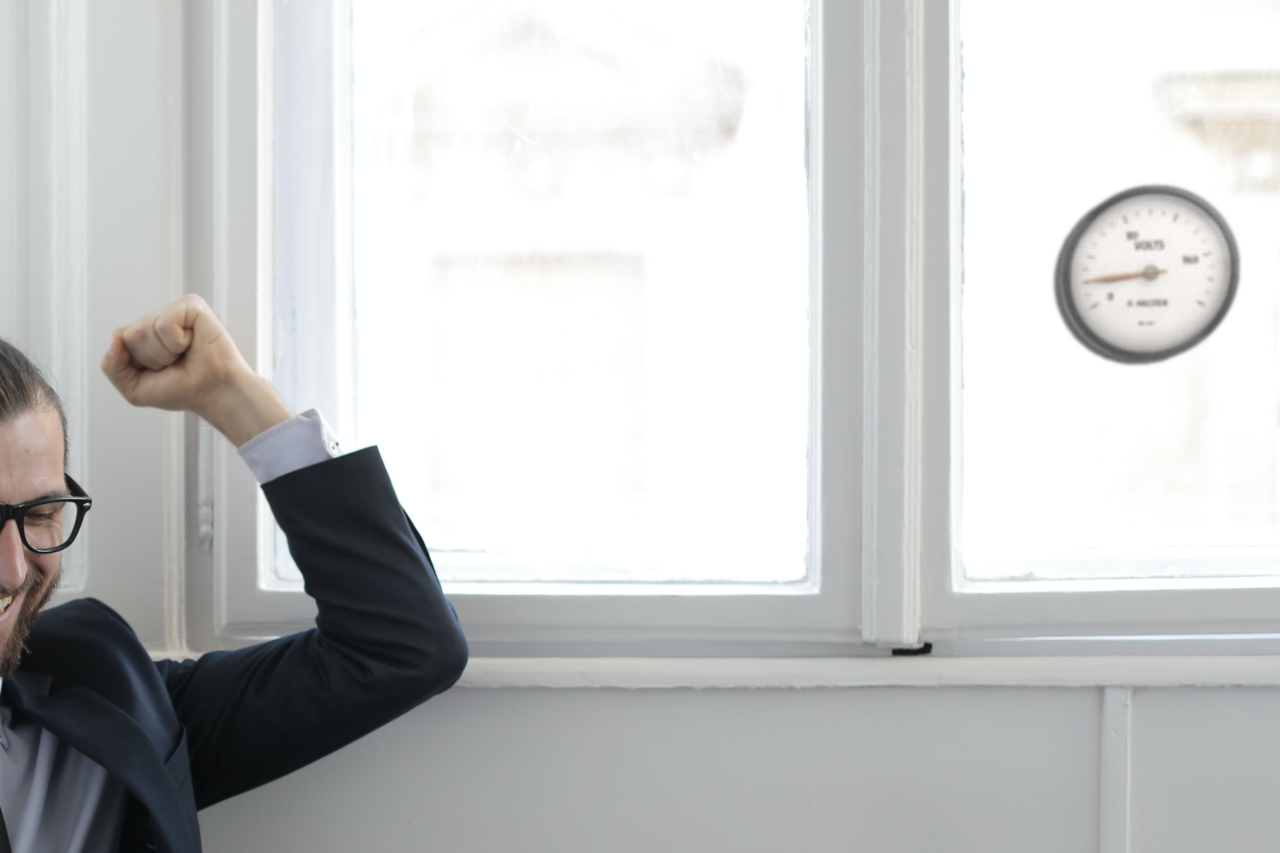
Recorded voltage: **20** V
